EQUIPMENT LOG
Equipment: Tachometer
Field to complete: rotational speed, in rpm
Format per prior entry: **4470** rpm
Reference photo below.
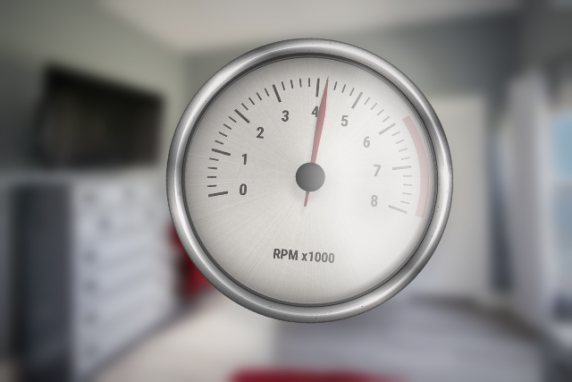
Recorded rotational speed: **4200** rpm
